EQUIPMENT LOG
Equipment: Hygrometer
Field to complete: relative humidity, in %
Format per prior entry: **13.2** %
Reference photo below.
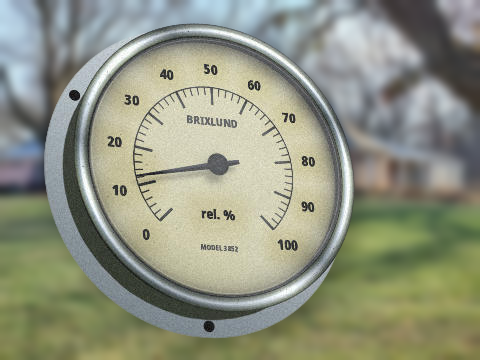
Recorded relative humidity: **12** %
